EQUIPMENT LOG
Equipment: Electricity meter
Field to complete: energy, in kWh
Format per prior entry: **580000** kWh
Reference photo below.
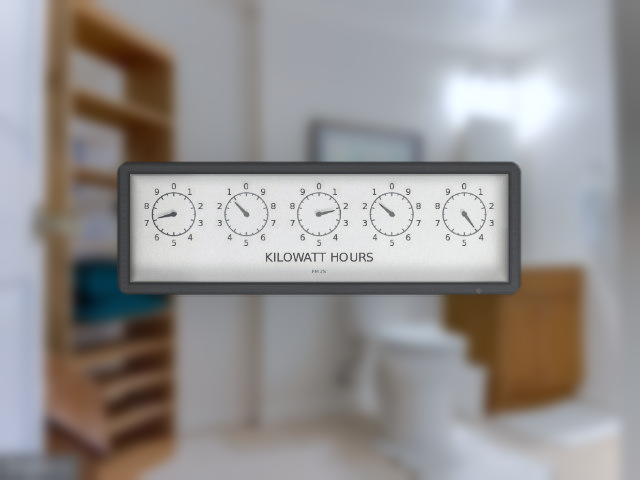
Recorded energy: **71214** kWh
